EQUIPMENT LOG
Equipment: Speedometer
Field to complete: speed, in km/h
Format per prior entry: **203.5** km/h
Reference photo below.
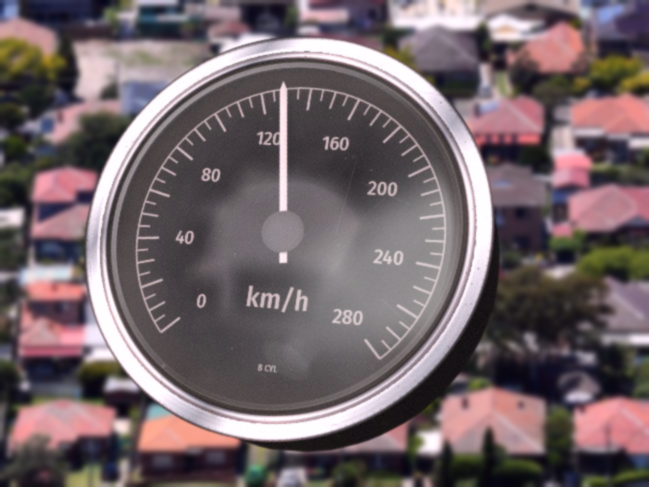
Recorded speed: **130** km/h
